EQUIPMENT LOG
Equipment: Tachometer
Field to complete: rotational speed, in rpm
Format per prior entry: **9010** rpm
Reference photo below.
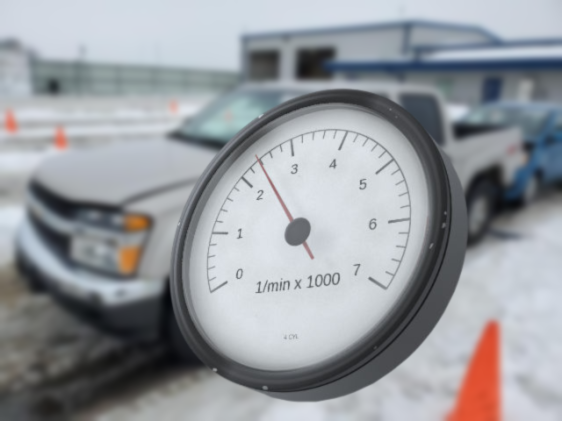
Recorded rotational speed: **2400** rpm
